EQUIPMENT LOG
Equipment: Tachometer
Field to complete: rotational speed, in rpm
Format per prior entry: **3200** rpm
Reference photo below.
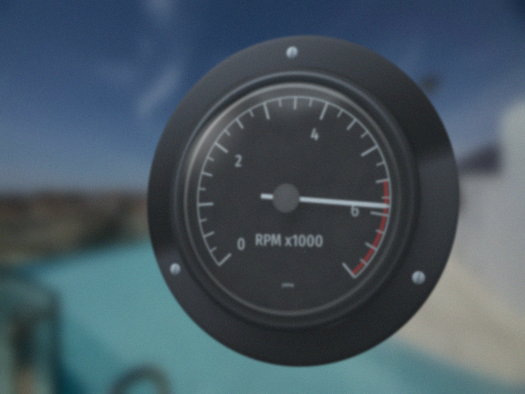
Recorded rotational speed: **5875** rpm
